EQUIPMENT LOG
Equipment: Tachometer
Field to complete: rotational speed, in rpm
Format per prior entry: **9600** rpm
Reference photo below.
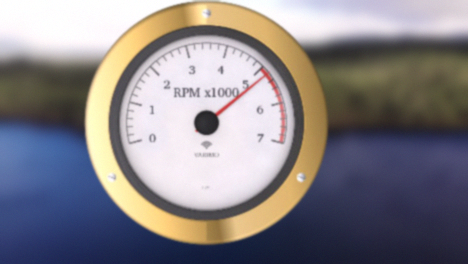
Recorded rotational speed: **5200** rpm
